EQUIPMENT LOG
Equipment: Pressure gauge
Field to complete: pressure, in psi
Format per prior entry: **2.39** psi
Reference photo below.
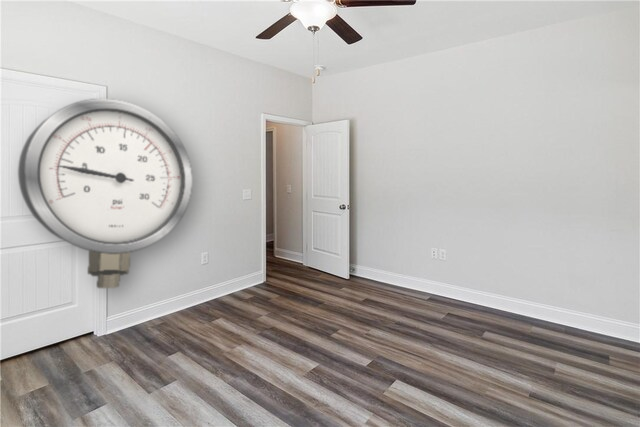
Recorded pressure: **4** psi
